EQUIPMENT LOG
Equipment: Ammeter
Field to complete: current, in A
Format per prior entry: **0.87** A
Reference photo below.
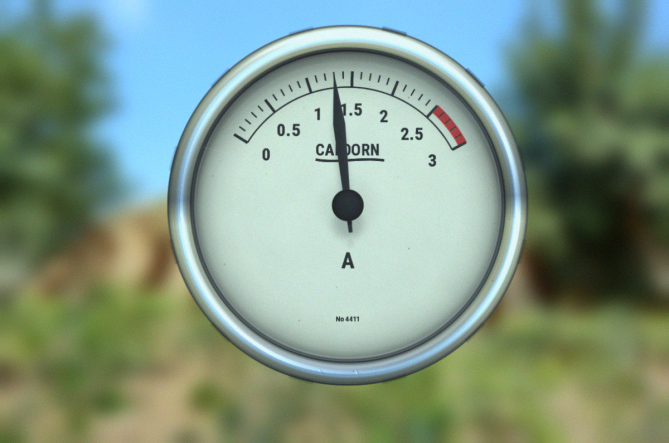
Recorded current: **1.3** A
